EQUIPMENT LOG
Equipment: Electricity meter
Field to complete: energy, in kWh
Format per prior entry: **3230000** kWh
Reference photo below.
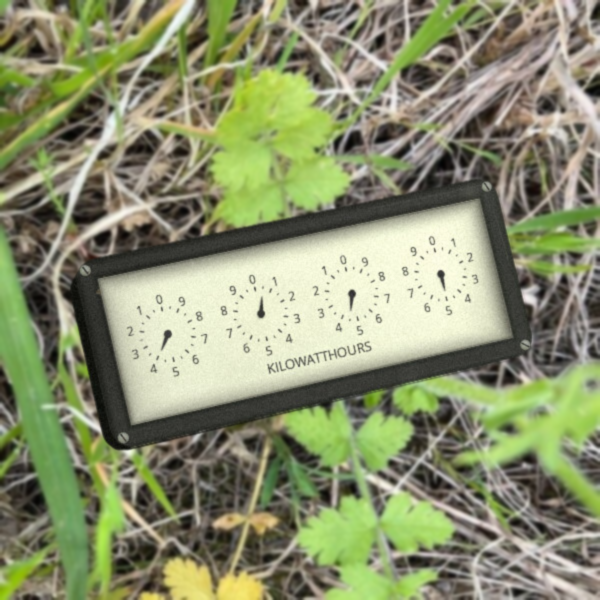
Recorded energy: **4045** kWh
